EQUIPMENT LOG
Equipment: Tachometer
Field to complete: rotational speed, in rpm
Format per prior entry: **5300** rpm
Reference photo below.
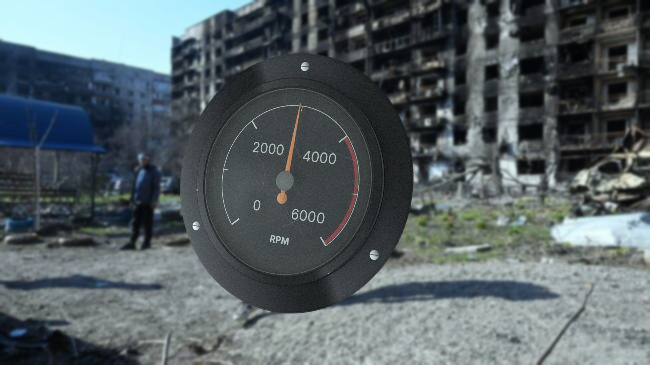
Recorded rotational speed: **3000** rpm
